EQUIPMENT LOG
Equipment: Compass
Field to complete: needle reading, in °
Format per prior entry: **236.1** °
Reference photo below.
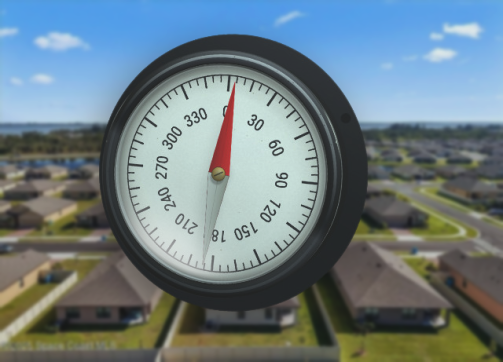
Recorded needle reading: **5** °
